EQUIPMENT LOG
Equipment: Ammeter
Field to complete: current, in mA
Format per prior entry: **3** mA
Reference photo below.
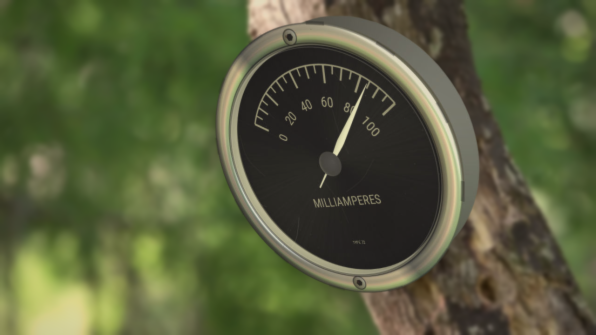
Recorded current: **85** mA
